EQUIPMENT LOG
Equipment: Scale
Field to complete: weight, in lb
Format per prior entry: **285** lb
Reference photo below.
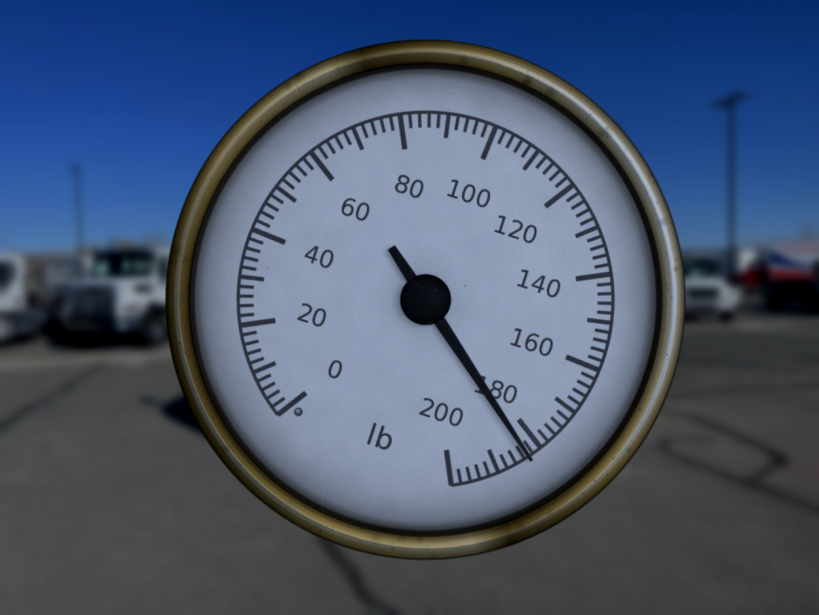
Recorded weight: **183** lb
